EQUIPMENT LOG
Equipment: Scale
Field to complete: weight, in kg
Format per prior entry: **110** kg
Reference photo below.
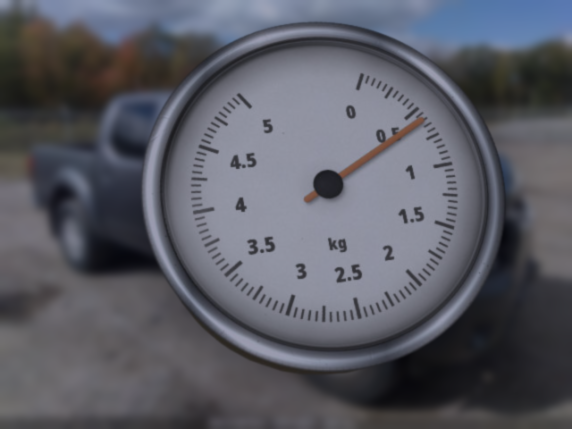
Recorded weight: **0.6** kg
